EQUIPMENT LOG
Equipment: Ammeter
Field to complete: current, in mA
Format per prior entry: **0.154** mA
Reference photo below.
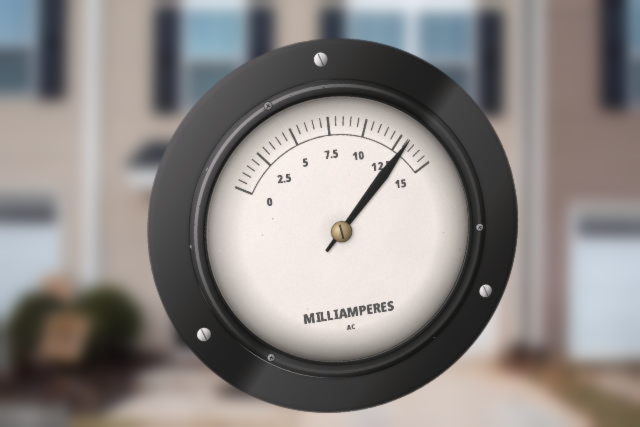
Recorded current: **13** mA
